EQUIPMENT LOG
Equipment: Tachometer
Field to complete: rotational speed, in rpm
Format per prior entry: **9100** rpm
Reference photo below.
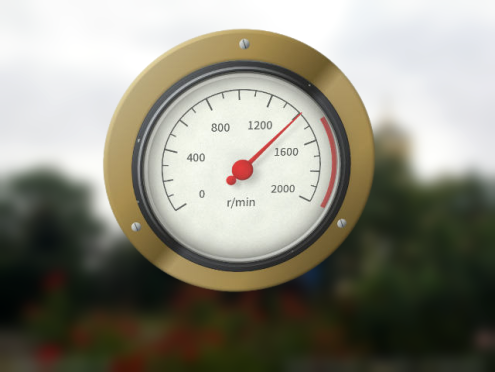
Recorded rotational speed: **1400** rpm
